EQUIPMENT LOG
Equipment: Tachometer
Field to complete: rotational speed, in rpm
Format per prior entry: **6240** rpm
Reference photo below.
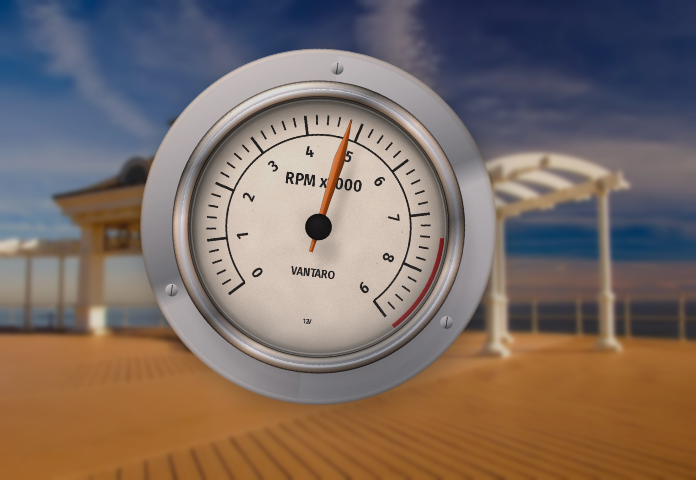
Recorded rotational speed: **4800** rpm
